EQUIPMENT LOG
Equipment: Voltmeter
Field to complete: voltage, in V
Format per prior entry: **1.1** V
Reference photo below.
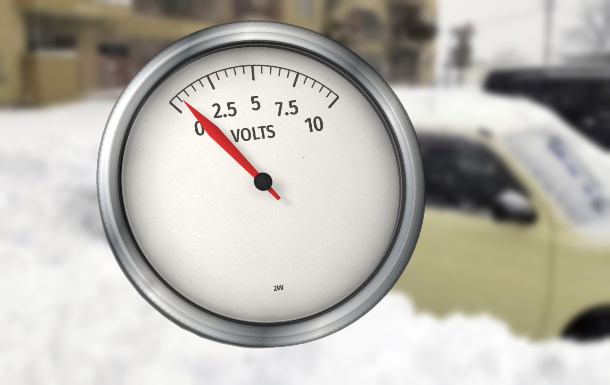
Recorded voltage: **0.5** V
